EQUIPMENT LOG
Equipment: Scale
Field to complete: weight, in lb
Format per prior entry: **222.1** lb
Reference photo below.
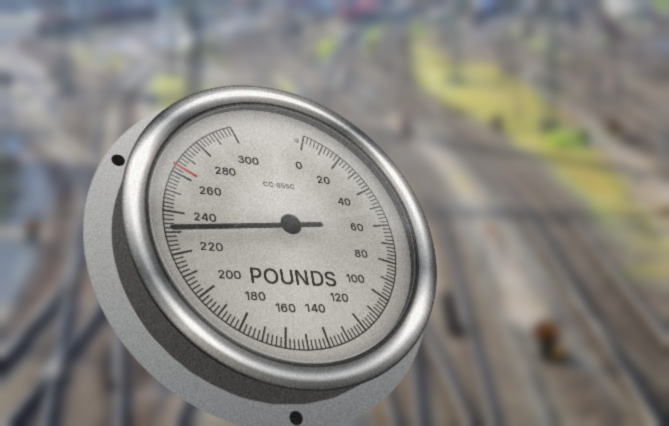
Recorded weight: **230** lb
